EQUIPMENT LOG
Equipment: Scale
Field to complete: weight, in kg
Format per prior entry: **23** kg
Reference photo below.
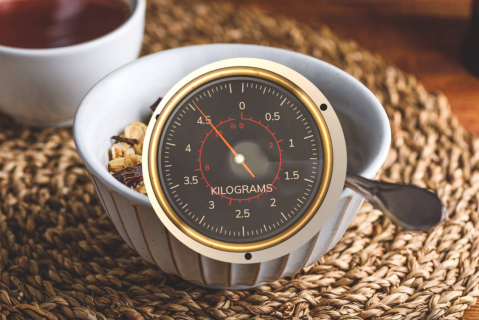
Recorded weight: **4.55** kg
